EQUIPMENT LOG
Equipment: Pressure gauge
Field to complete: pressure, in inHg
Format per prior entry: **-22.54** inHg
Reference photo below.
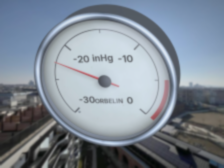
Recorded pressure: **-22.5** inHg
